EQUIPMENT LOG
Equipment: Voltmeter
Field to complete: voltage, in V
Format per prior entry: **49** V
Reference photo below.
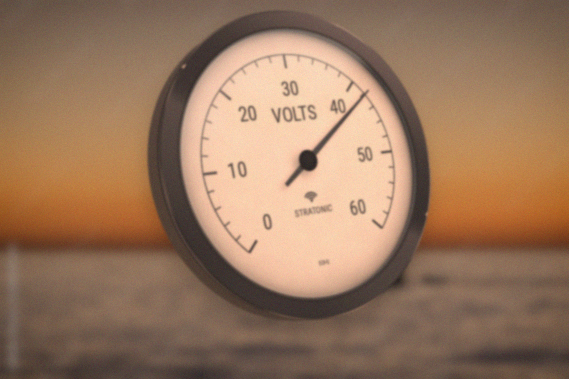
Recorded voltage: **42** V
